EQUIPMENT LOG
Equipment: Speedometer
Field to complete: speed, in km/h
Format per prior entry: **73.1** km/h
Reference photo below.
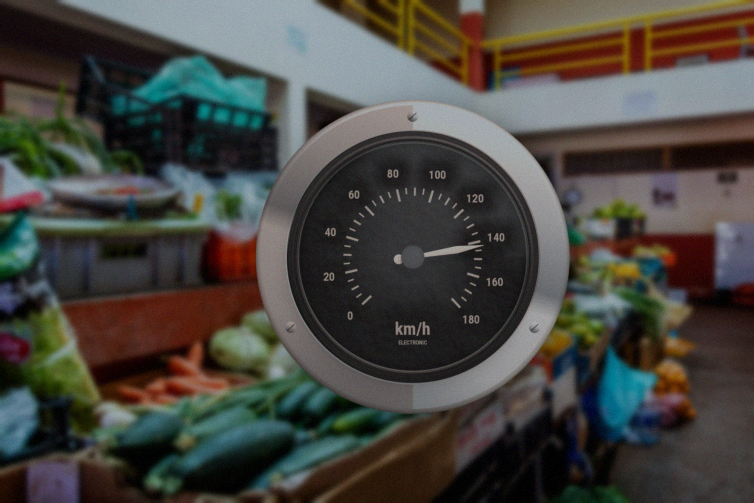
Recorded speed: **142.5** km/h
